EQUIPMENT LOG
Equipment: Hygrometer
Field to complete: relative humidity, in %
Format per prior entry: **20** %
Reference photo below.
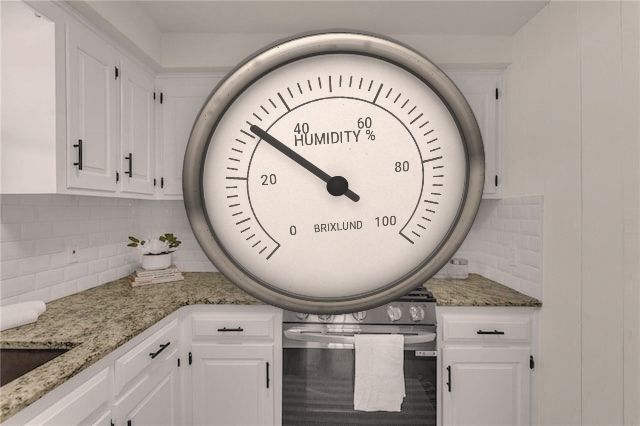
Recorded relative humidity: **32** %
